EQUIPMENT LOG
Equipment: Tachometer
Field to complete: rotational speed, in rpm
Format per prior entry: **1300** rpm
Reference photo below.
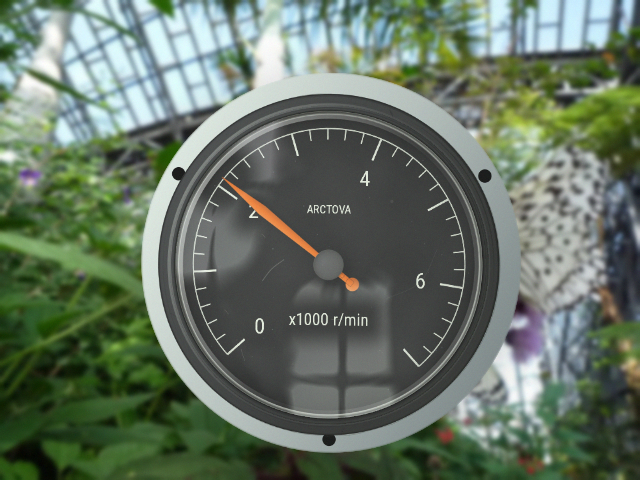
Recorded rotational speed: **2100** rpm
